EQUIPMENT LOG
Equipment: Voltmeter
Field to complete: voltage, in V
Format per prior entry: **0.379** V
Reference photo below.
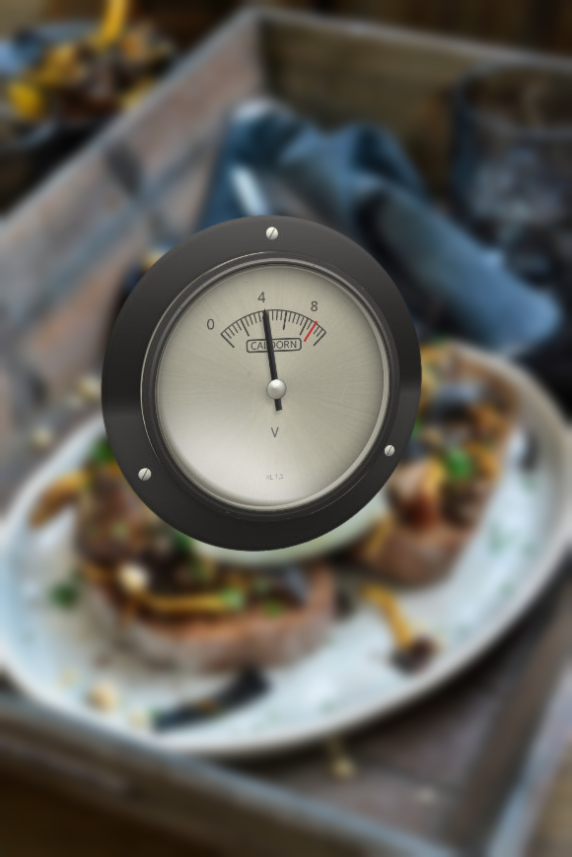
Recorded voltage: **4** V
